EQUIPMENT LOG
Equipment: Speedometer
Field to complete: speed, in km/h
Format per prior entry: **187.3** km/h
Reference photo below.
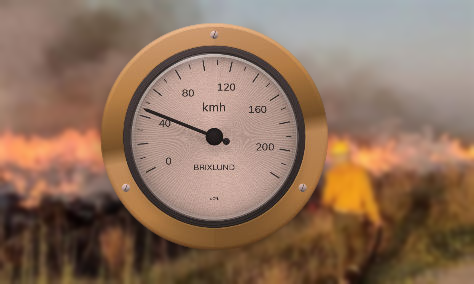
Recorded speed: **45** km/h
